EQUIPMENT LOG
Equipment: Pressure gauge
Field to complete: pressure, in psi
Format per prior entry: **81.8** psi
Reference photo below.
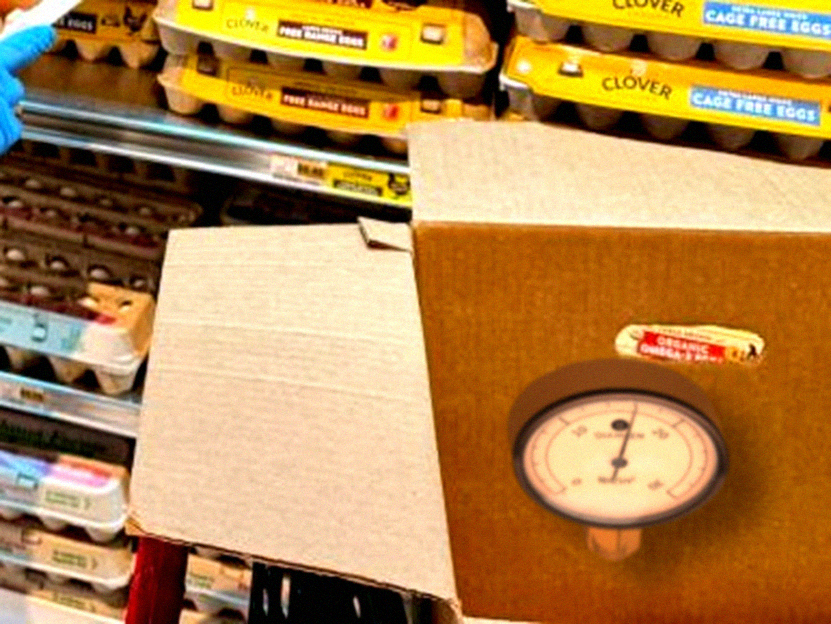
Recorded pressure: **16** psi
